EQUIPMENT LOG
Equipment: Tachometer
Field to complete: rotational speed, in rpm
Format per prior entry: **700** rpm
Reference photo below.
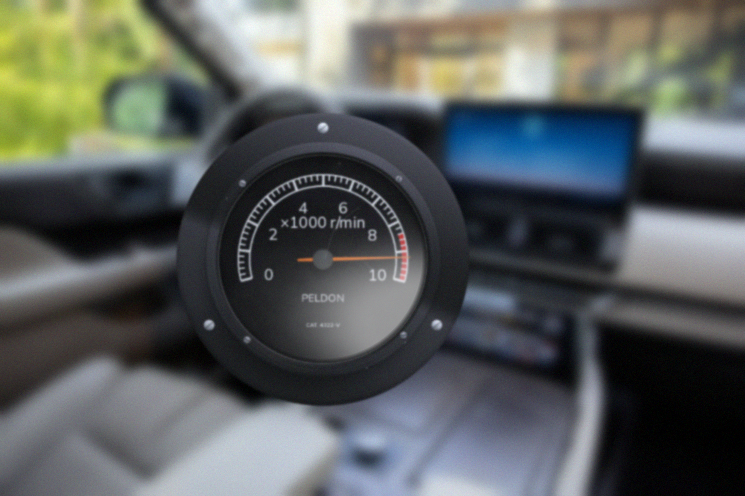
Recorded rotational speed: **9200** rpm
